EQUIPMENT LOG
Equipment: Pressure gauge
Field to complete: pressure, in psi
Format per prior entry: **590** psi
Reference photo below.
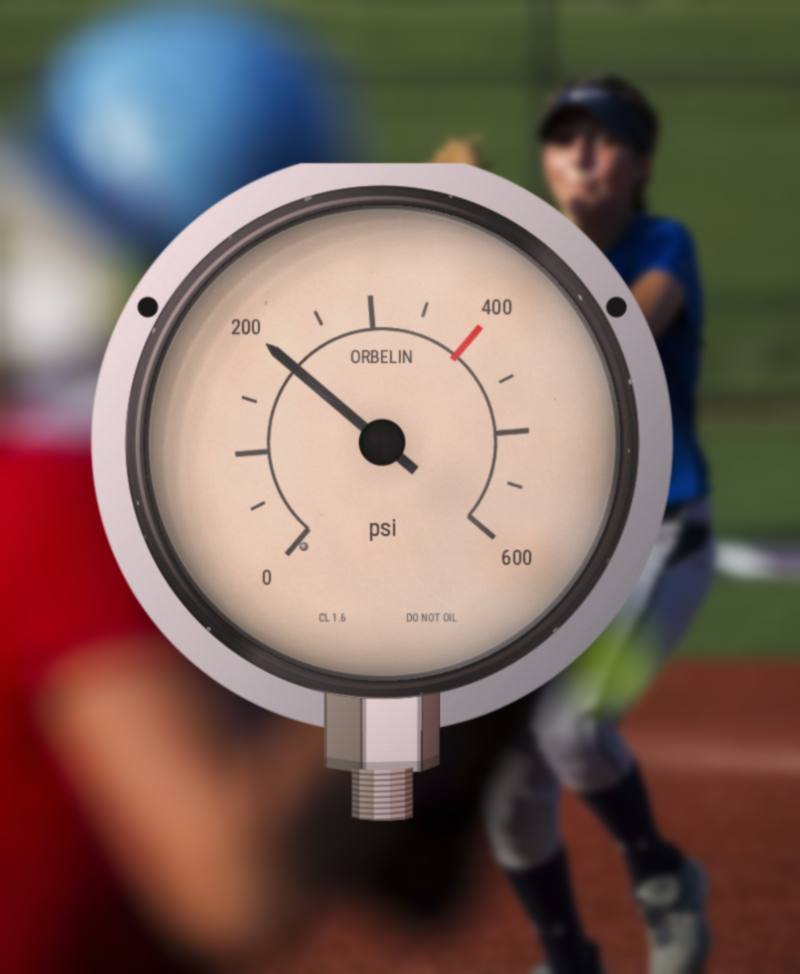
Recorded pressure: **200** psi
